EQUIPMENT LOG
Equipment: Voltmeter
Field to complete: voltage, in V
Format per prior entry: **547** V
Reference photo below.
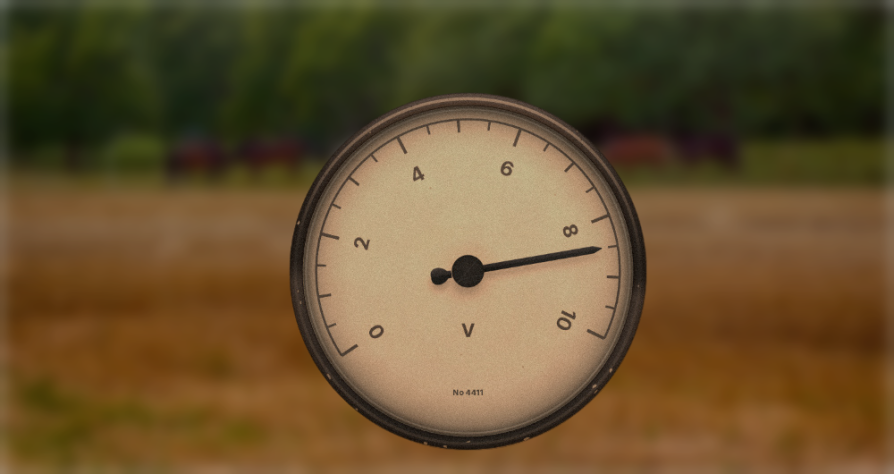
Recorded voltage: **8.5** V
